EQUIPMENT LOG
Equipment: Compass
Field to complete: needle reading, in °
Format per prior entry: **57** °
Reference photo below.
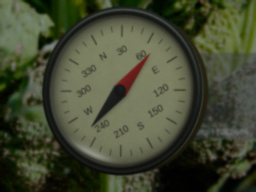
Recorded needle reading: **70** °
